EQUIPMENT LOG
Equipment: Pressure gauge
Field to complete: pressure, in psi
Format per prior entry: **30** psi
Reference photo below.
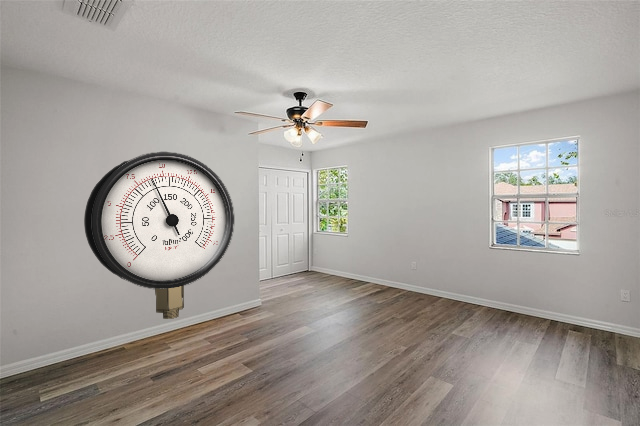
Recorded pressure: **125** psi
